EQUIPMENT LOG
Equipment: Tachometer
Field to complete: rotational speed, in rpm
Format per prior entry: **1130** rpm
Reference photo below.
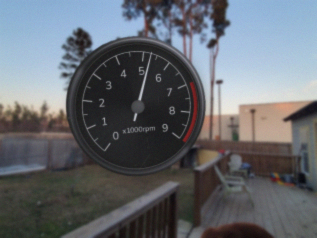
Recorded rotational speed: **5250** rpm
